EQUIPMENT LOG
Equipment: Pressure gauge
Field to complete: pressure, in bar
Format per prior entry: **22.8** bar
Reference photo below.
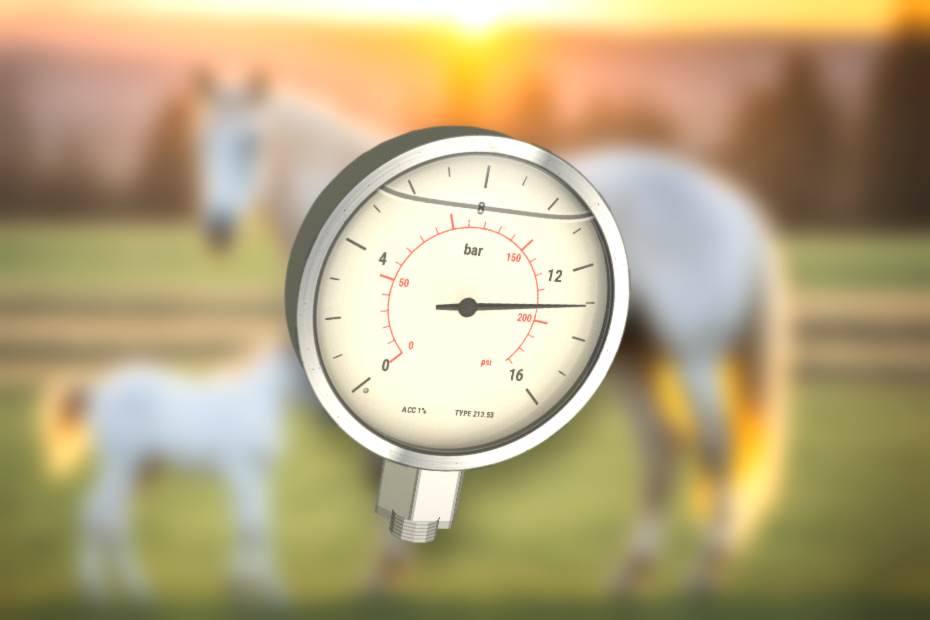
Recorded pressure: **13** bar
